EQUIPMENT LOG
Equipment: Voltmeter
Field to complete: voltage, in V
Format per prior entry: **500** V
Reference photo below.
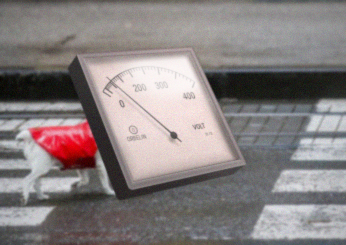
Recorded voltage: **100** V
